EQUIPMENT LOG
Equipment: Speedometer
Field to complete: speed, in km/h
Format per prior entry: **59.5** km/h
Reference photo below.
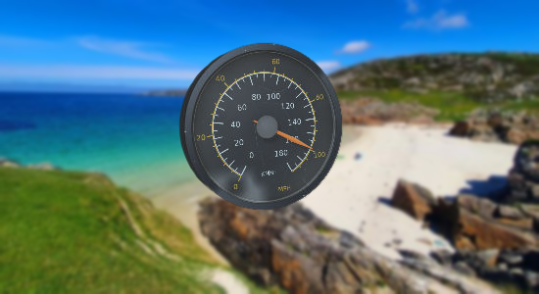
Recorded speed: **160** km/h
